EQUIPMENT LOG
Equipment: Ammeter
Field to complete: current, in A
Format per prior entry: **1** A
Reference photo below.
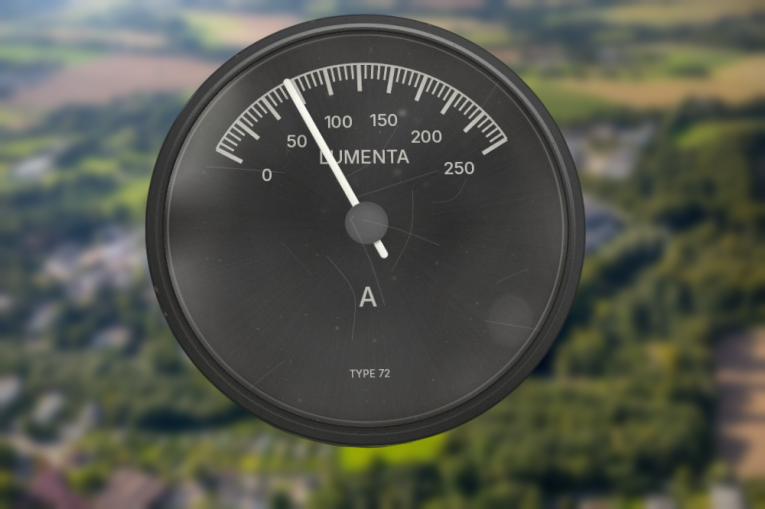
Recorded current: **70** A
